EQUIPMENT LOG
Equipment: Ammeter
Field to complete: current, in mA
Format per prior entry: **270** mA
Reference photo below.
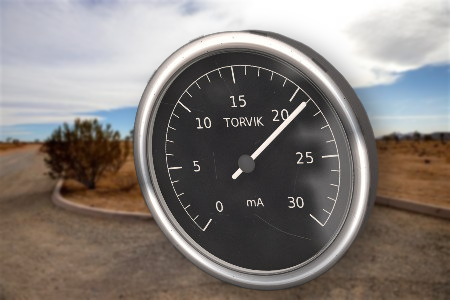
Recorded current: **21** mA
